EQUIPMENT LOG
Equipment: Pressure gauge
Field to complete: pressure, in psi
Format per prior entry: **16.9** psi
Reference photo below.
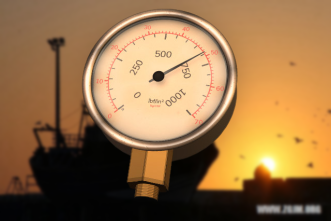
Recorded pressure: **700** psi
